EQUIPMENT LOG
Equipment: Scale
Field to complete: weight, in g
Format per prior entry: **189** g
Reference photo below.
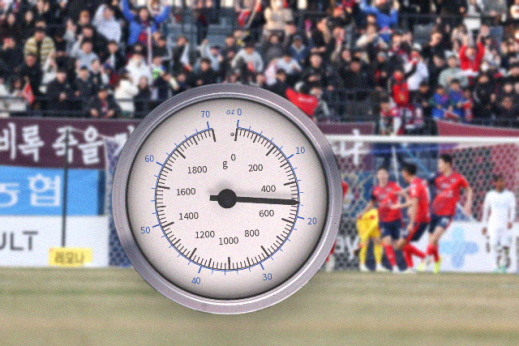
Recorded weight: **500** g
